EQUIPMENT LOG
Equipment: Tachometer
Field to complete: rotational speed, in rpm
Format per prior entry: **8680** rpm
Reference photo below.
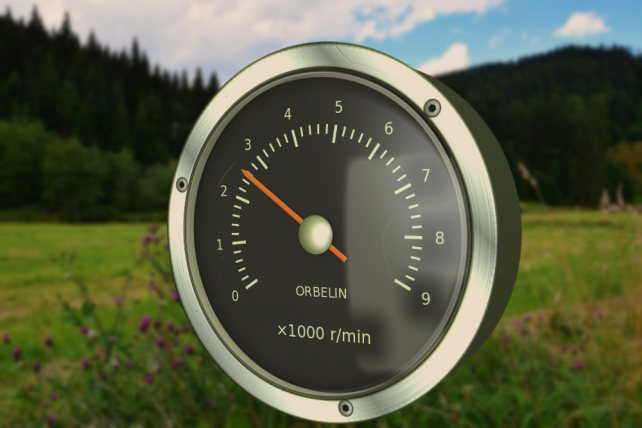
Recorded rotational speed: **2600** rpm
